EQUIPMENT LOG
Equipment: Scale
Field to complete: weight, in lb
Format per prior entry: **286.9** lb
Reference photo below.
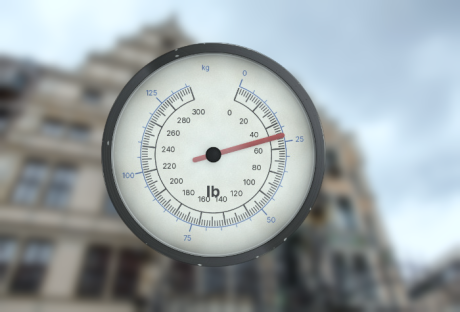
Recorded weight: **50** lb
